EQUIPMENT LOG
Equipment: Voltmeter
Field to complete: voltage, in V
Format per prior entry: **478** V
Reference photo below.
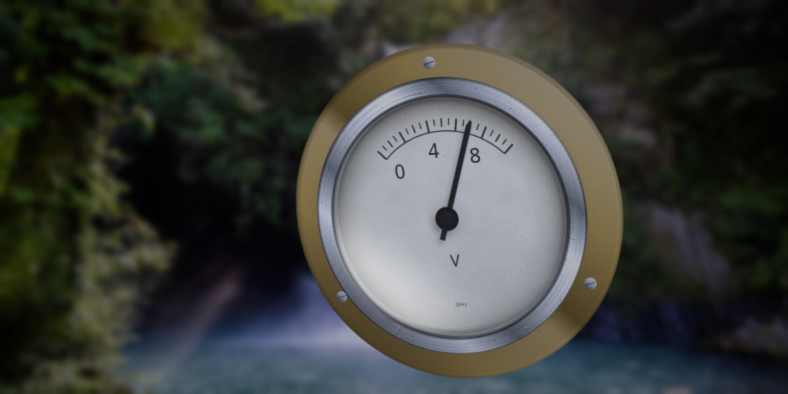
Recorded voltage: **7** V
